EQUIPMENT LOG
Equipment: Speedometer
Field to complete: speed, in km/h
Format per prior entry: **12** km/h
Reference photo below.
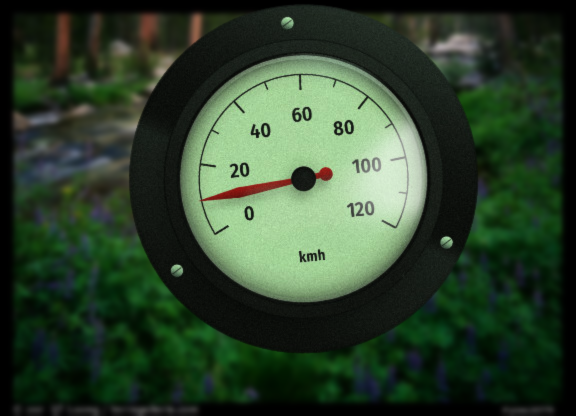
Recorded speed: **10** km/h
